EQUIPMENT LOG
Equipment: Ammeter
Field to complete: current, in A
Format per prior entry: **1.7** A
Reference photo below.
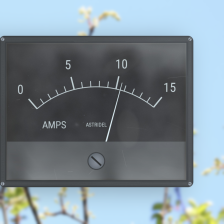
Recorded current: **10.5** A
